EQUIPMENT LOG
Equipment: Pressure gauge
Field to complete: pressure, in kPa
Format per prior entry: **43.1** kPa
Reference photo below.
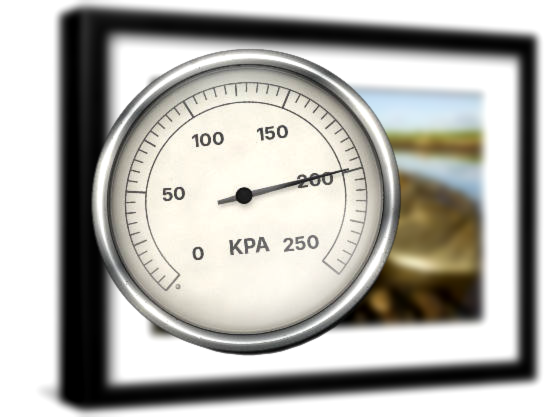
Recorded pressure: **200** kPa
